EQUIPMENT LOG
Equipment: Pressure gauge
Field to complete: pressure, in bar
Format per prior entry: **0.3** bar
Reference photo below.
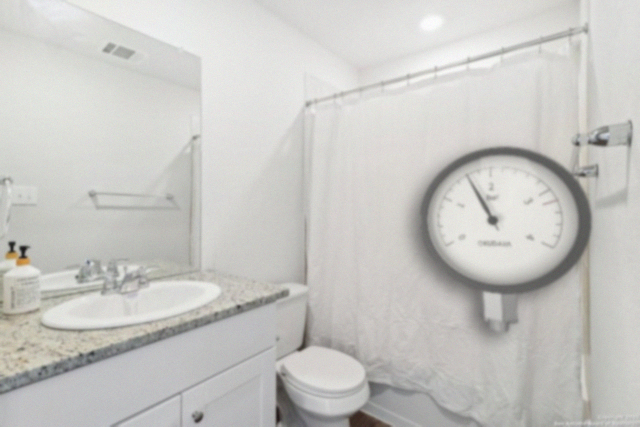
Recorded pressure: **1.6** bar
